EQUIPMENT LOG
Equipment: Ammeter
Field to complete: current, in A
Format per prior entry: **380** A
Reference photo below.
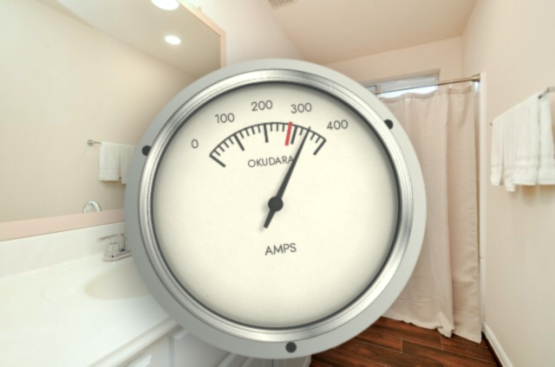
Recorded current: **340** A
